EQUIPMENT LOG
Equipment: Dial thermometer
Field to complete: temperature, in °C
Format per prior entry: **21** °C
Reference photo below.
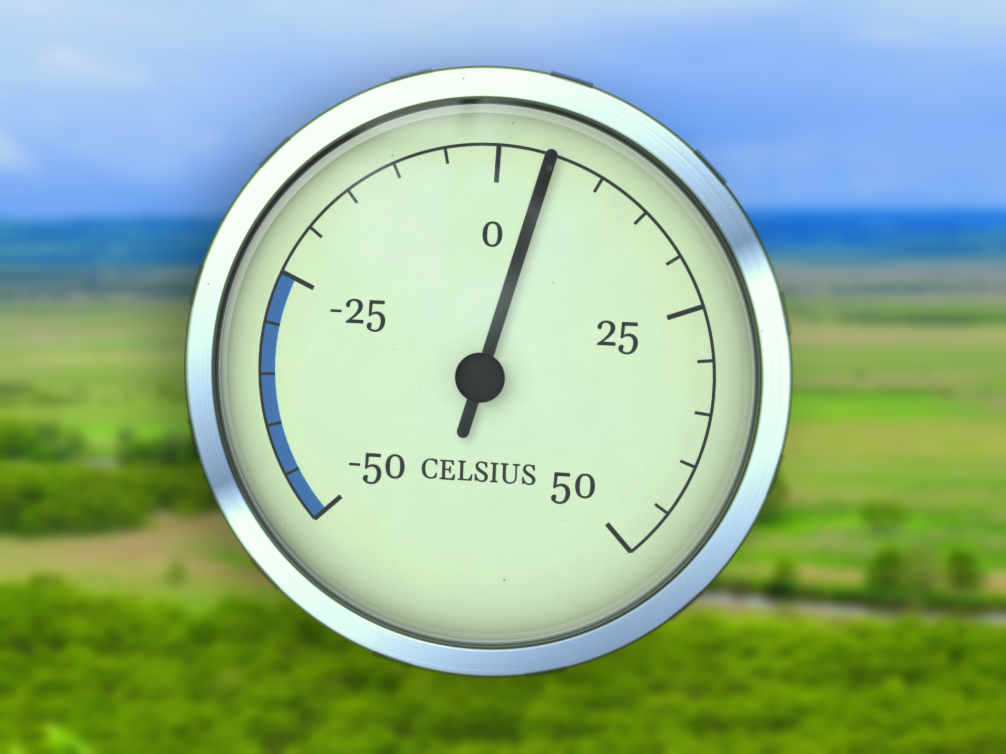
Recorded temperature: **5** °C
